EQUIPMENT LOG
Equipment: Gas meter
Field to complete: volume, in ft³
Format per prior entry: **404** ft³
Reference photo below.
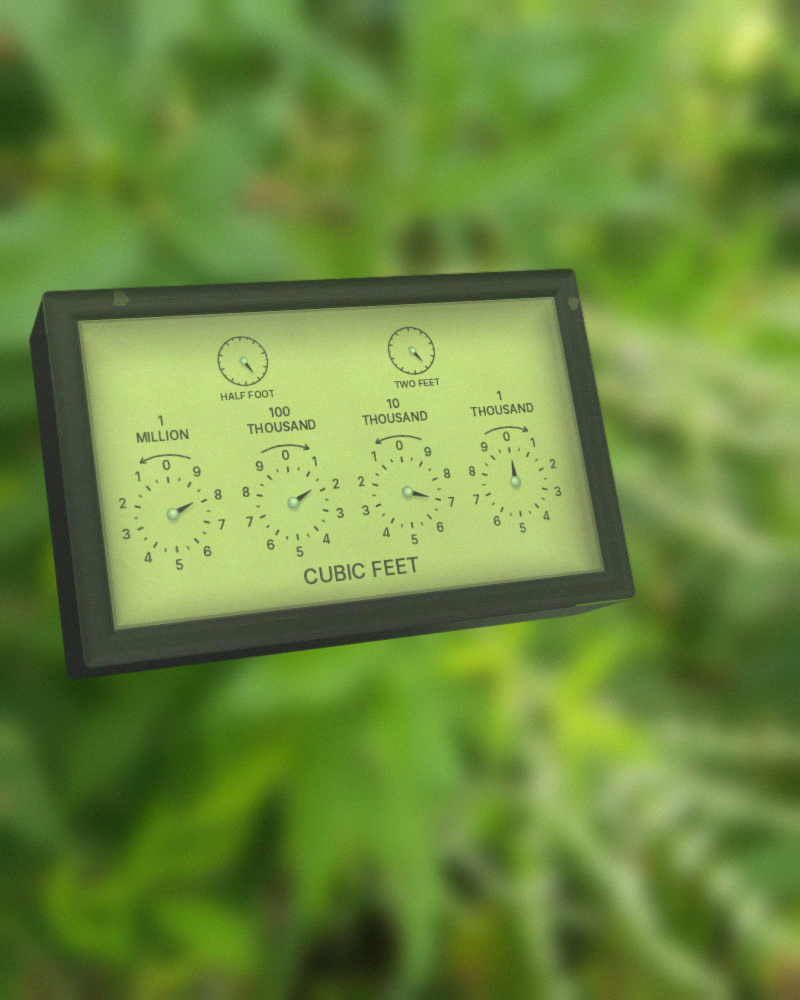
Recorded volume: **817000** ft³
